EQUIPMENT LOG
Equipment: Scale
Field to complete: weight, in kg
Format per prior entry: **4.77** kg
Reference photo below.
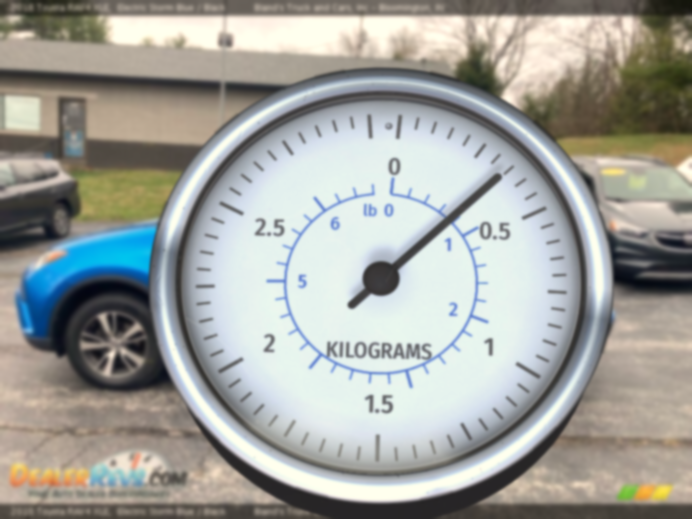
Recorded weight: **0.35** kg
